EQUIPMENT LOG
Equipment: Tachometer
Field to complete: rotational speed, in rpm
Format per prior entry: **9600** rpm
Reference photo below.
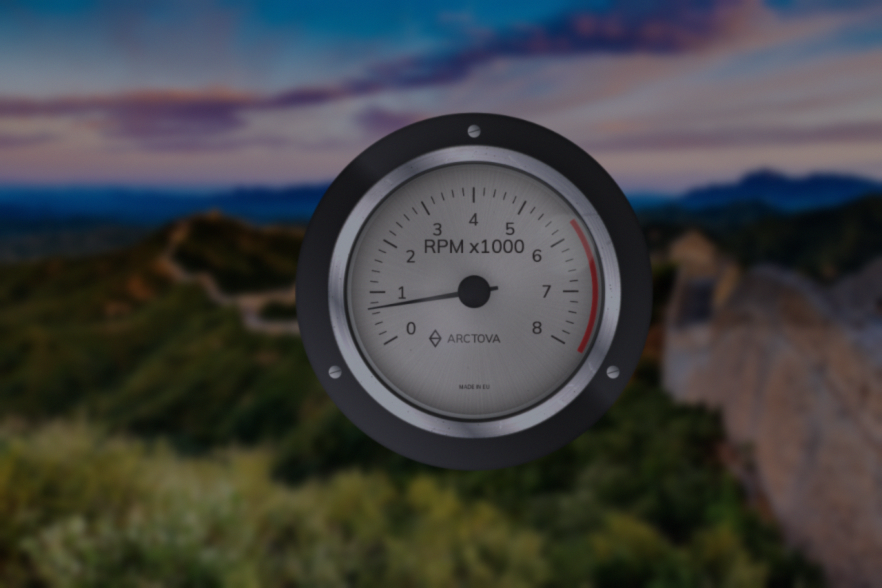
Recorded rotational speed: **700** rpm
